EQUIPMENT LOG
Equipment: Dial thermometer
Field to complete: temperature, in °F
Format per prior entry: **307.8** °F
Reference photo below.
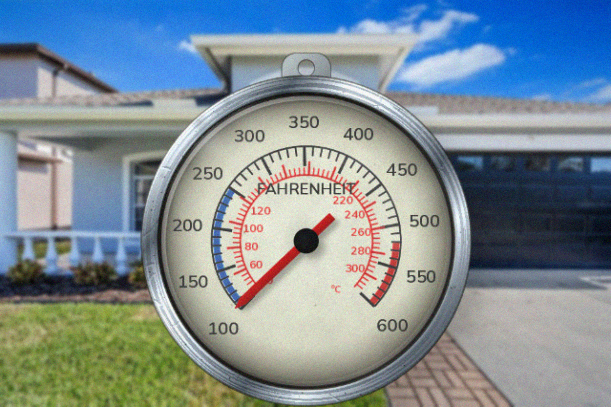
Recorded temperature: **105** °F
